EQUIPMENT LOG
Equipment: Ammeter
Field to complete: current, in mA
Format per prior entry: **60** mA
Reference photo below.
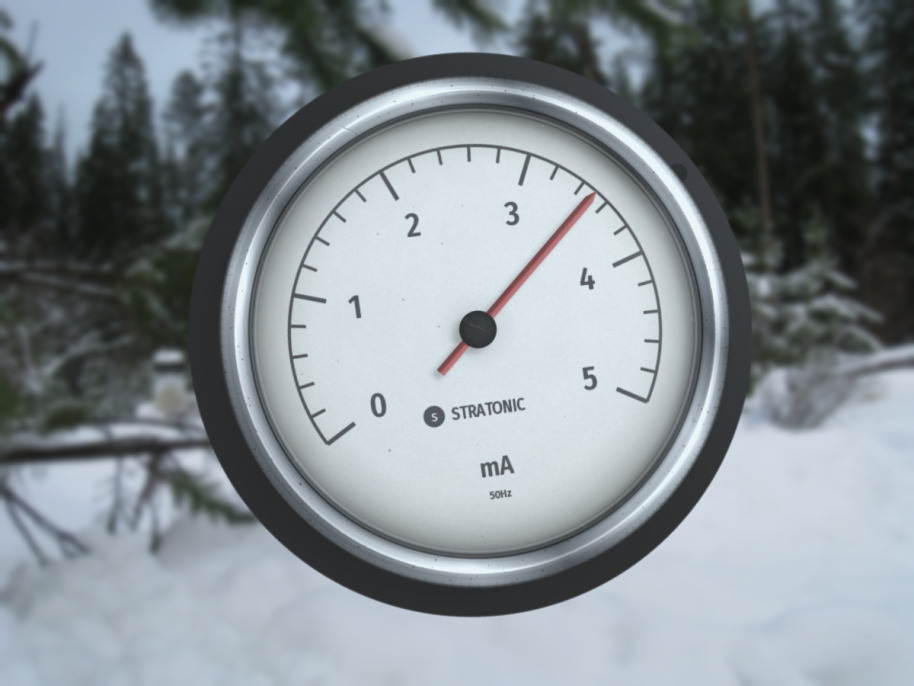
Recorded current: **3.5** mA
